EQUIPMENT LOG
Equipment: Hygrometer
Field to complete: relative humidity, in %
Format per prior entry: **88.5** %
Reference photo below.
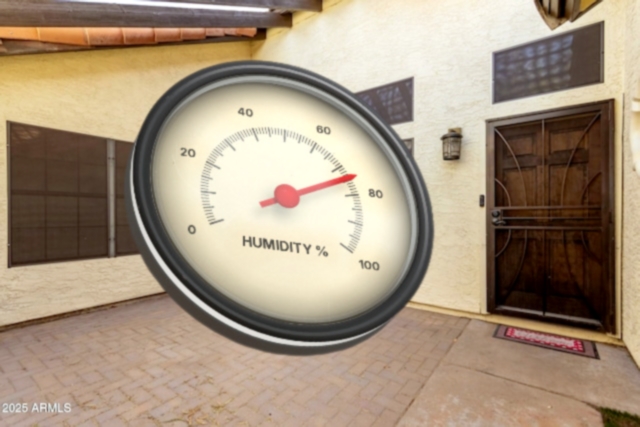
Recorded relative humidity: **75** %
